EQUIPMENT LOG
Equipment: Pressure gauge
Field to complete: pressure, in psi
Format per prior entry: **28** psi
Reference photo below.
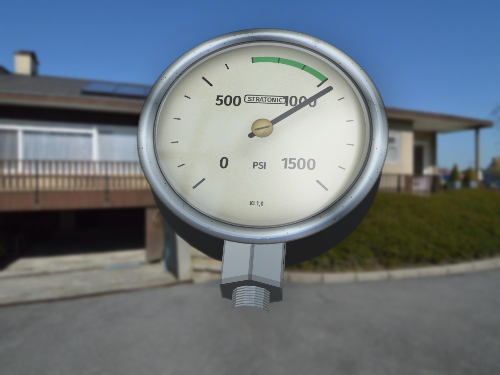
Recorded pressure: **1050** psi
